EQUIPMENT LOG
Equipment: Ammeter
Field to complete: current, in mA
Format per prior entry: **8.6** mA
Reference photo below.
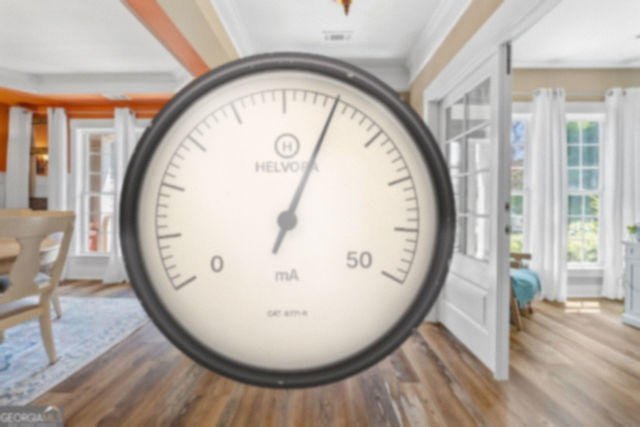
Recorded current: **30** mA
